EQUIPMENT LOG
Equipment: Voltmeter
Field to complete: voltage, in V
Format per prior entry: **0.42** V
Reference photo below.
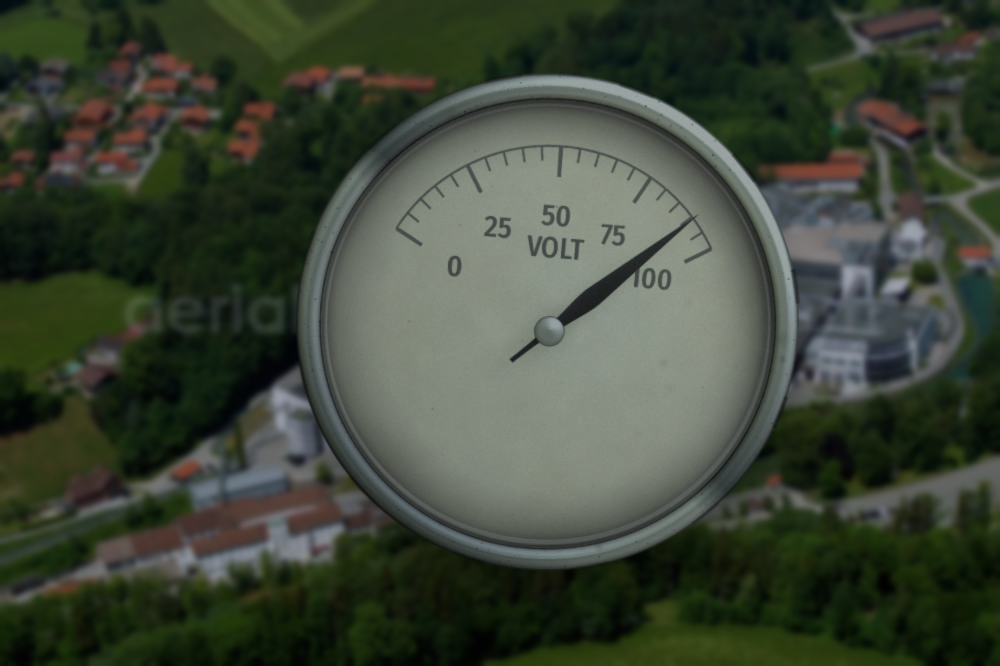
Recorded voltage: **90** V
